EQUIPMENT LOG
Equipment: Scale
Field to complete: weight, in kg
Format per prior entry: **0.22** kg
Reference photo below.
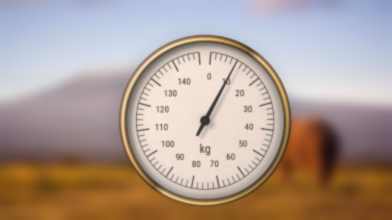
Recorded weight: **10** kg
